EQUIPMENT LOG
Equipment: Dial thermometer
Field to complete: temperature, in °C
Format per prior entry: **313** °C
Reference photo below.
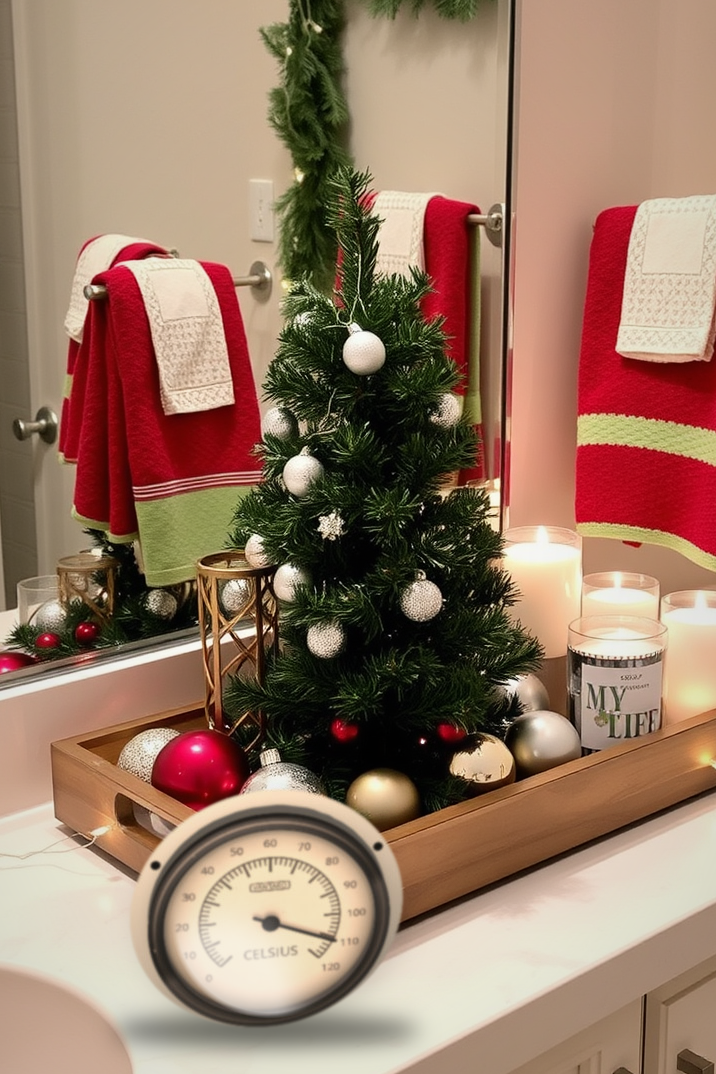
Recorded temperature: **110** °C
